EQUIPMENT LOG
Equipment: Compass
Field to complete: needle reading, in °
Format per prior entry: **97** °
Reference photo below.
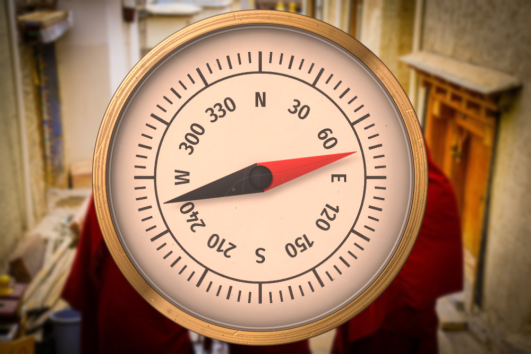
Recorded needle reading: **75** °
